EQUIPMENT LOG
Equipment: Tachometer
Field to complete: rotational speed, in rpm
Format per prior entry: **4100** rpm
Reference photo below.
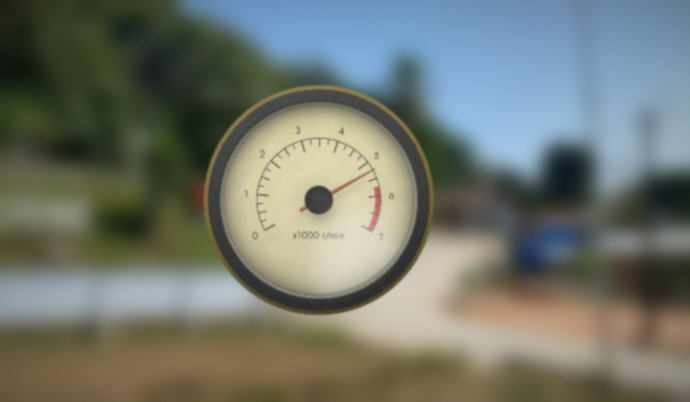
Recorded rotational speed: **5250** rpm
